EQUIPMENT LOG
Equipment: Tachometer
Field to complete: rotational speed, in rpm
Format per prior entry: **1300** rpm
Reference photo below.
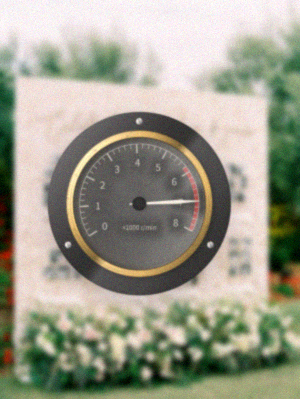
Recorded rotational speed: **7000** rpm
